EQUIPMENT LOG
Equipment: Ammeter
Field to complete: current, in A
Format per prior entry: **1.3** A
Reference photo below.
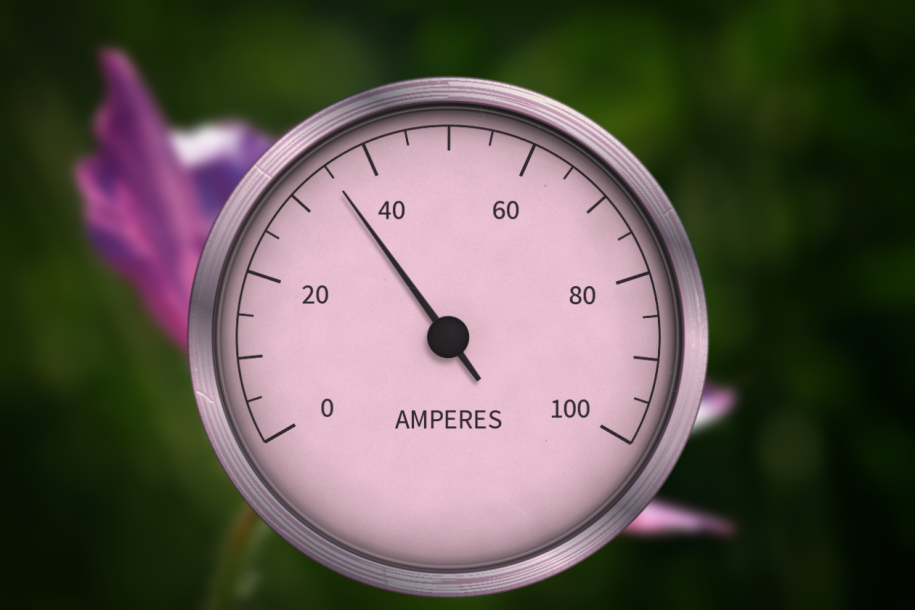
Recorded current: **35** A
